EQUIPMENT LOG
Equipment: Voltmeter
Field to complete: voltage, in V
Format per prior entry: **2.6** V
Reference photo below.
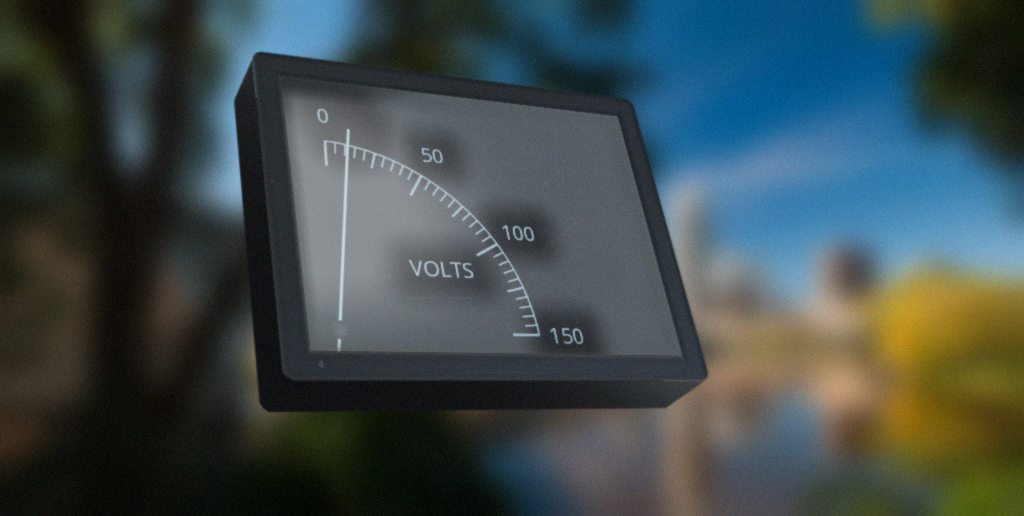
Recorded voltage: **10** V
